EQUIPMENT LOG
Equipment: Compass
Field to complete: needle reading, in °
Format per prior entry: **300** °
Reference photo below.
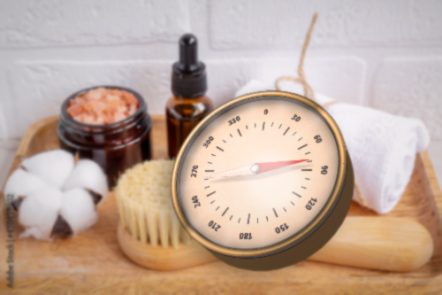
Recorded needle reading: **80** °
